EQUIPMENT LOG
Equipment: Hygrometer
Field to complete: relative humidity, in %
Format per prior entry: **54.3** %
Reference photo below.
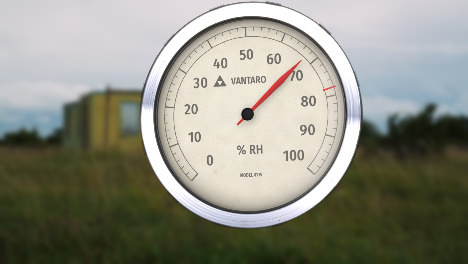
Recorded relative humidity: **68** %
